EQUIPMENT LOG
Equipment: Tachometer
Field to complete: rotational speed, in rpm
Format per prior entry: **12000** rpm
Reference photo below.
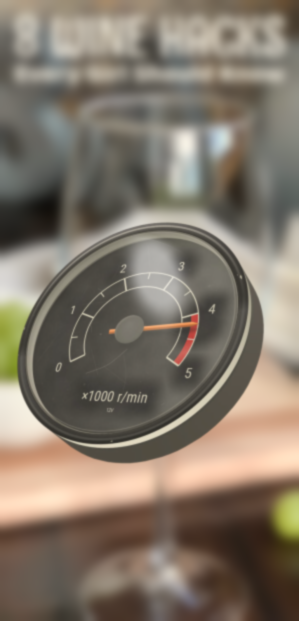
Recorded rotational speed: **4250** rpm
